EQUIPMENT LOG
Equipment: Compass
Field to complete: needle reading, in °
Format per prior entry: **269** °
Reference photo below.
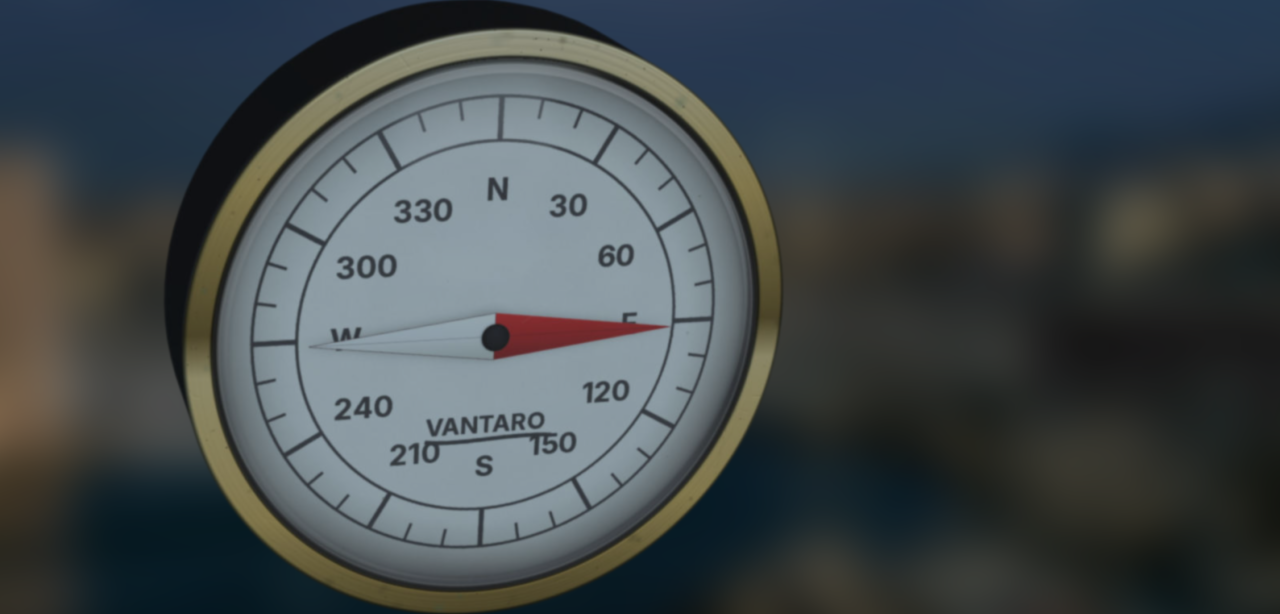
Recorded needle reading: **90** °
